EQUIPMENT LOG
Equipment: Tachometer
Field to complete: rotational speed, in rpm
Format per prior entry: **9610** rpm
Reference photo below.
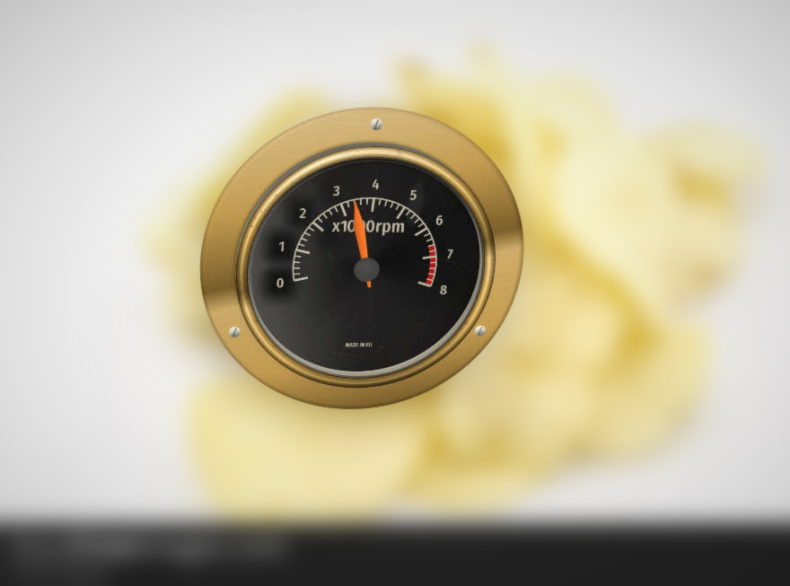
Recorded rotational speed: **3400** rpm
